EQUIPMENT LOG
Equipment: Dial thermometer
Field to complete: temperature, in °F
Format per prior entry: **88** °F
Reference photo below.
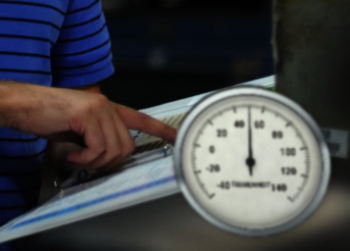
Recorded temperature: **50** °F
